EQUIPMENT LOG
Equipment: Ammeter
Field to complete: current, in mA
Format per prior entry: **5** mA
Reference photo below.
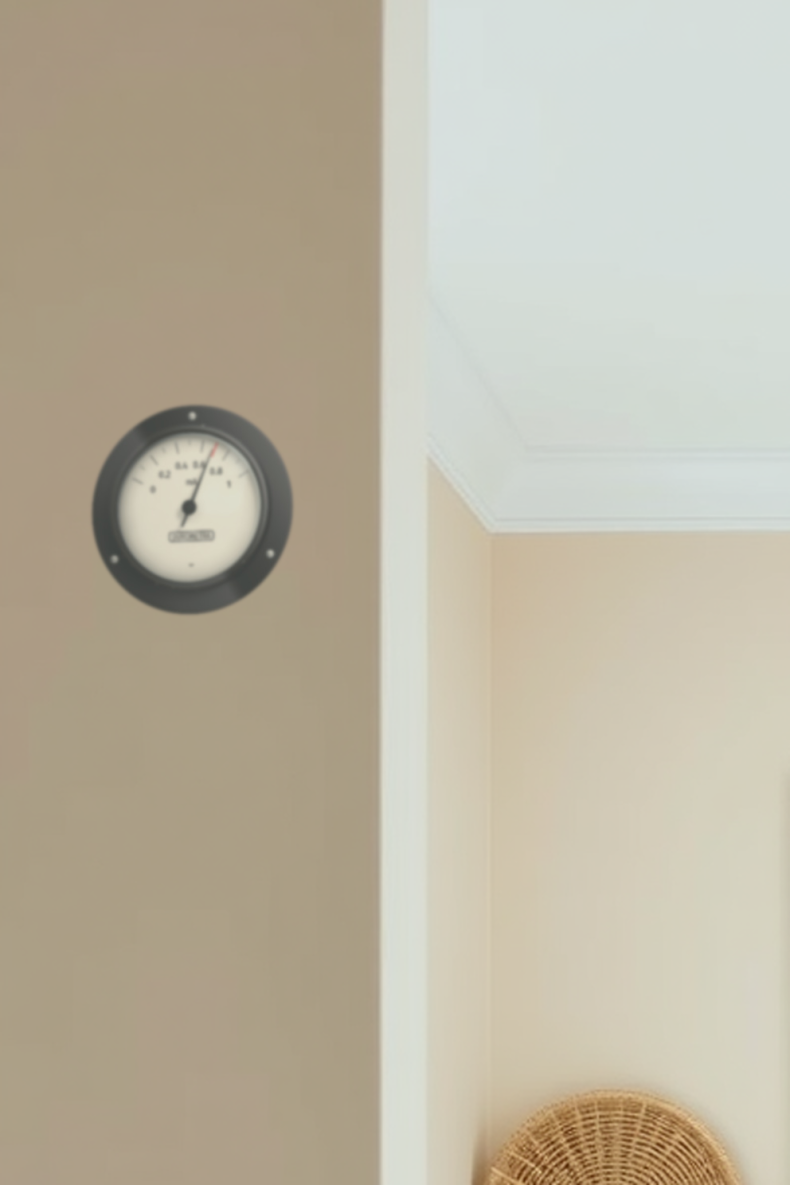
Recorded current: **0.7** mA
